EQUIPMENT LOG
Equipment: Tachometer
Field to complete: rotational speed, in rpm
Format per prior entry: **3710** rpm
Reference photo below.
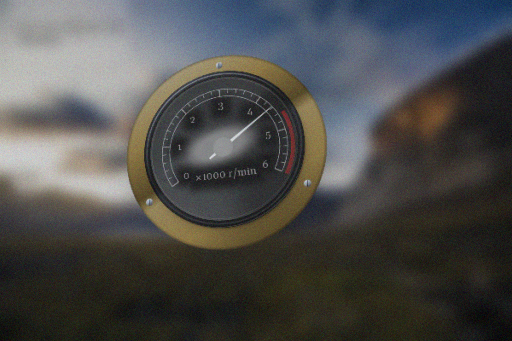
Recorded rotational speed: **4400** rpm
